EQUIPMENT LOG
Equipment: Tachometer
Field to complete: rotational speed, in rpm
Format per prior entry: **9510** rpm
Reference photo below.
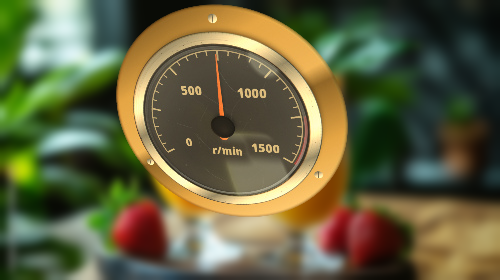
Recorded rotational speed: **750** rpm
